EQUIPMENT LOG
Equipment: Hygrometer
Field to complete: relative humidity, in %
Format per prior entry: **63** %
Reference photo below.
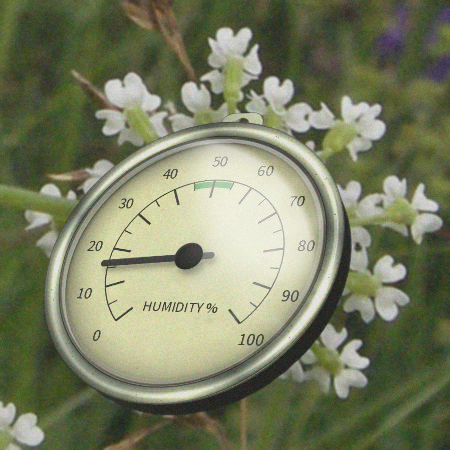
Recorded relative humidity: **15** %
